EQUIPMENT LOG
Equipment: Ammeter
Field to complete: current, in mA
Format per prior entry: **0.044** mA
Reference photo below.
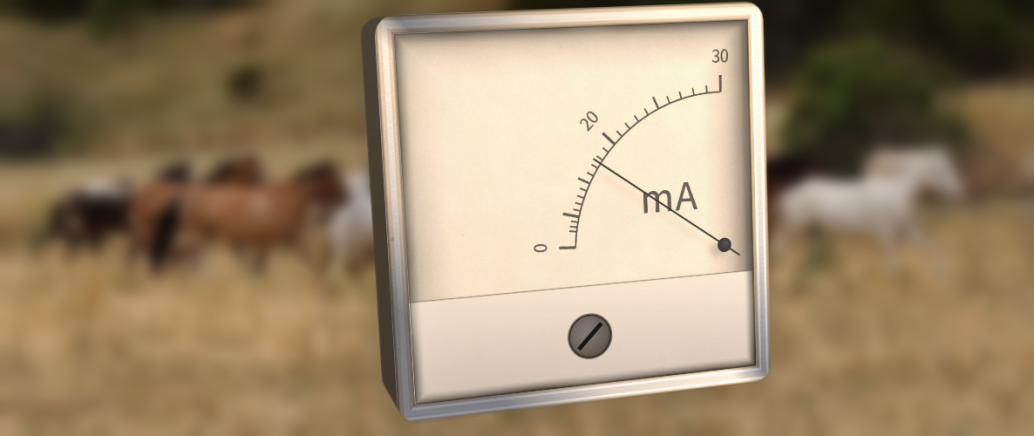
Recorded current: **17.5** mA
